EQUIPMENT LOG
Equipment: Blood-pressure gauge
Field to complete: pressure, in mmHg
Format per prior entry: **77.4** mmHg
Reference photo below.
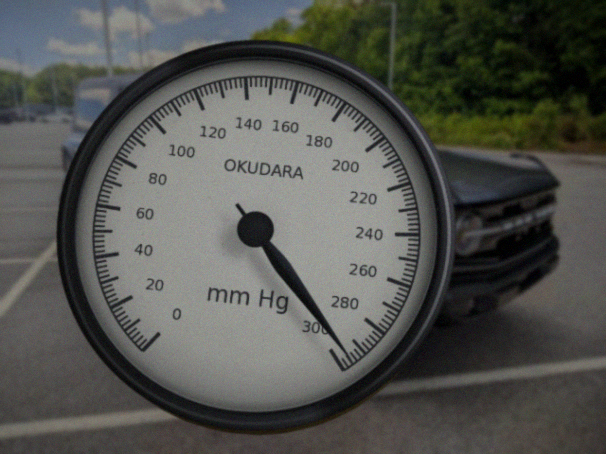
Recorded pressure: **296** mmHg
